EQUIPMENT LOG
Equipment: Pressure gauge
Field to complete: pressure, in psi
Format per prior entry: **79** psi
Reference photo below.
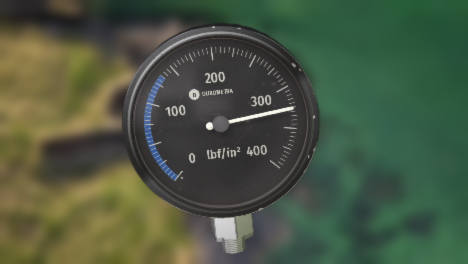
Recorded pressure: **325** psi
